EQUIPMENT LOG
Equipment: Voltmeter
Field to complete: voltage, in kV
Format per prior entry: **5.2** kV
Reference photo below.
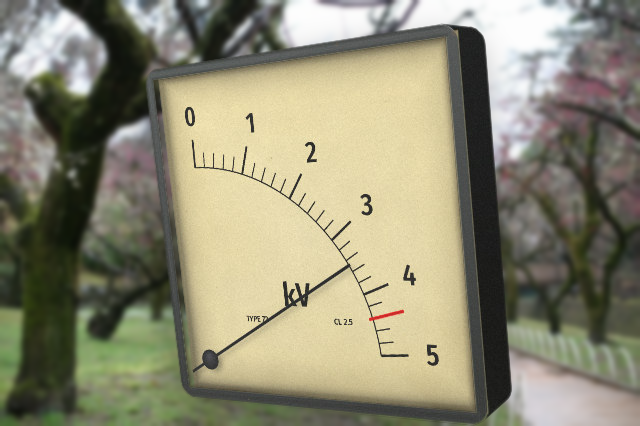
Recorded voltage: **3.5** kV
